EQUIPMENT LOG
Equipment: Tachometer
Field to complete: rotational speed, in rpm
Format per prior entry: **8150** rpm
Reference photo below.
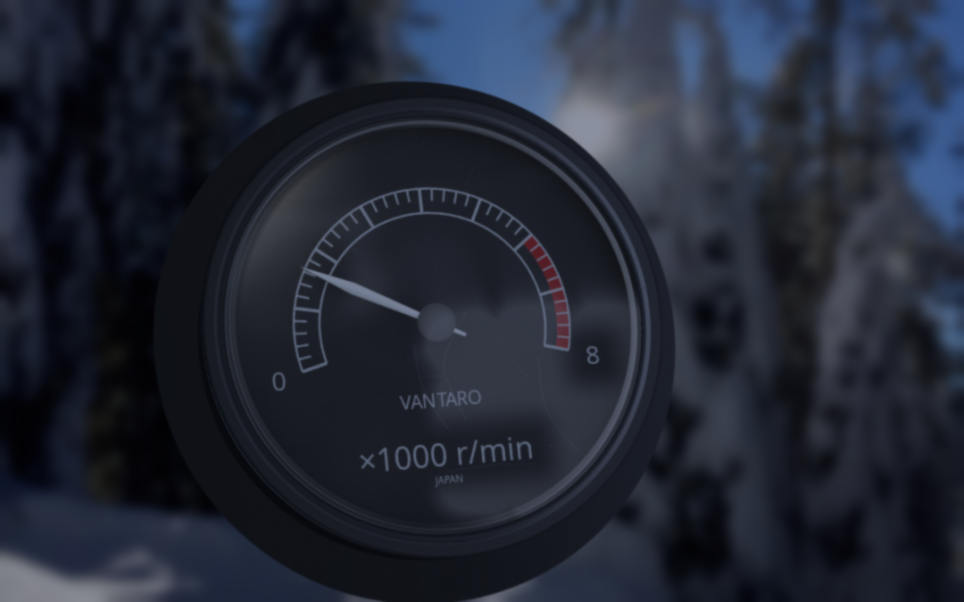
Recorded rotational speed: **1600** rpm
